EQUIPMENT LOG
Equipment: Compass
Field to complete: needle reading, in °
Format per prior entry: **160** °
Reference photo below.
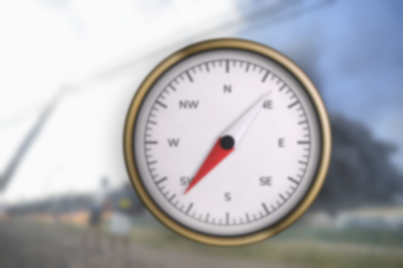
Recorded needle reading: **220** °
